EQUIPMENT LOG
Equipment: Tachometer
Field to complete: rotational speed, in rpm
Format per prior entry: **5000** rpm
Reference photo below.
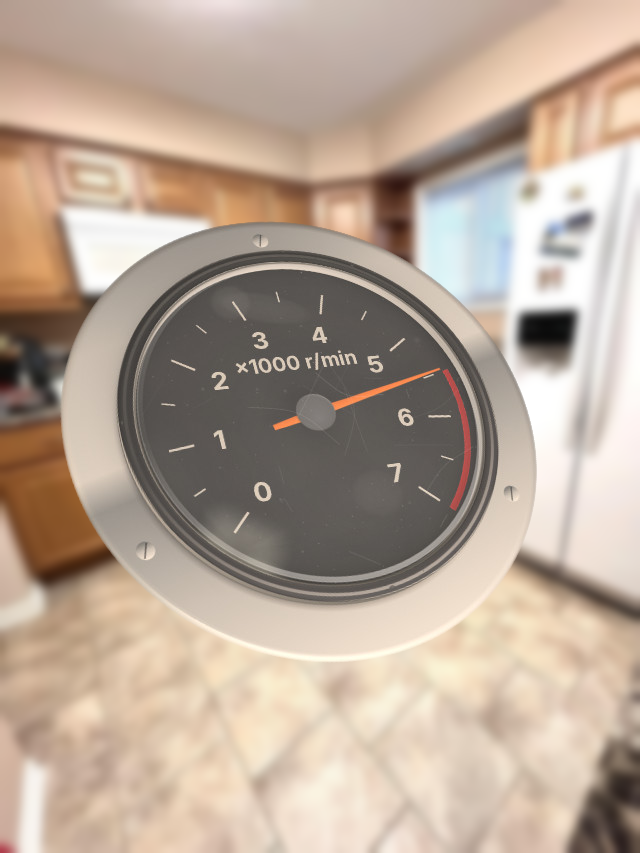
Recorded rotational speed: **5500** rpm
